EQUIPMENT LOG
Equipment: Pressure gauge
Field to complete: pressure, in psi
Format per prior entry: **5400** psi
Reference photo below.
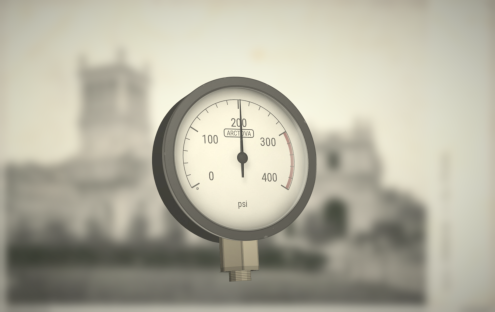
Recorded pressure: **200** psi
